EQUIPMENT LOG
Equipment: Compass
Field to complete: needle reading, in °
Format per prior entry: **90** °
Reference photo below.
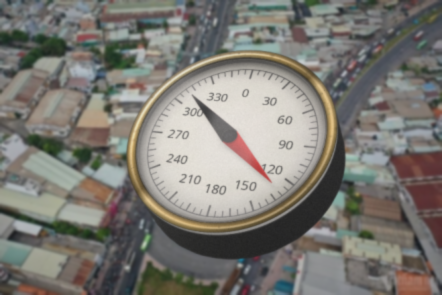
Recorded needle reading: **130** °
